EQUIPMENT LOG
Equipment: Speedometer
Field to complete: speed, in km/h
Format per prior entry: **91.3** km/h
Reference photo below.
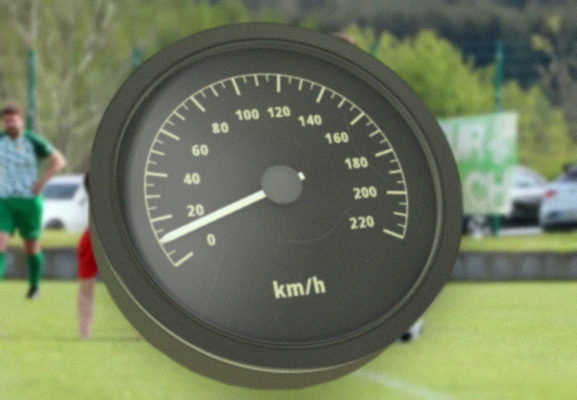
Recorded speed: **10** km/h
